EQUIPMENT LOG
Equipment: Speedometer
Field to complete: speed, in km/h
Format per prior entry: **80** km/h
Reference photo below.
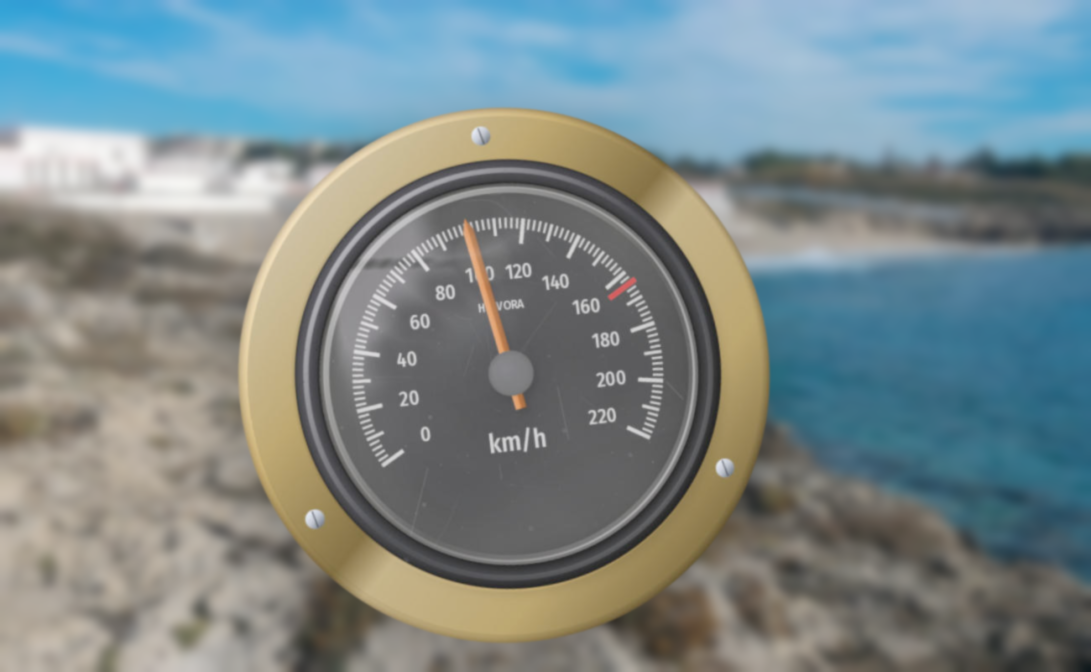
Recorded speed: **100** km/h
